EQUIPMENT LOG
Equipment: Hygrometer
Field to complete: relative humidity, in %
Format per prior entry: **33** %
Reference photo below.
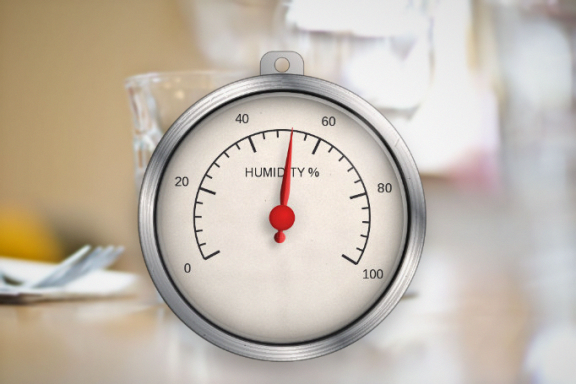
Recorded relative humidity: **52** %
